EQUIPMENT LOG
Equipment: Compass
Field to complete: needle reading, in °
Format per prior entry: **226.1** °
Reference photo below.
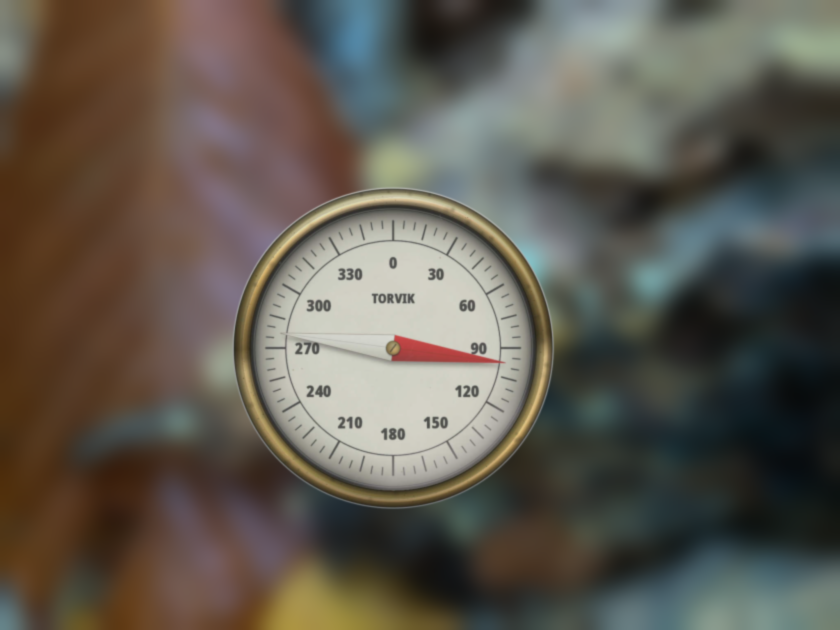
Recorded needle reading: **97.5** °
